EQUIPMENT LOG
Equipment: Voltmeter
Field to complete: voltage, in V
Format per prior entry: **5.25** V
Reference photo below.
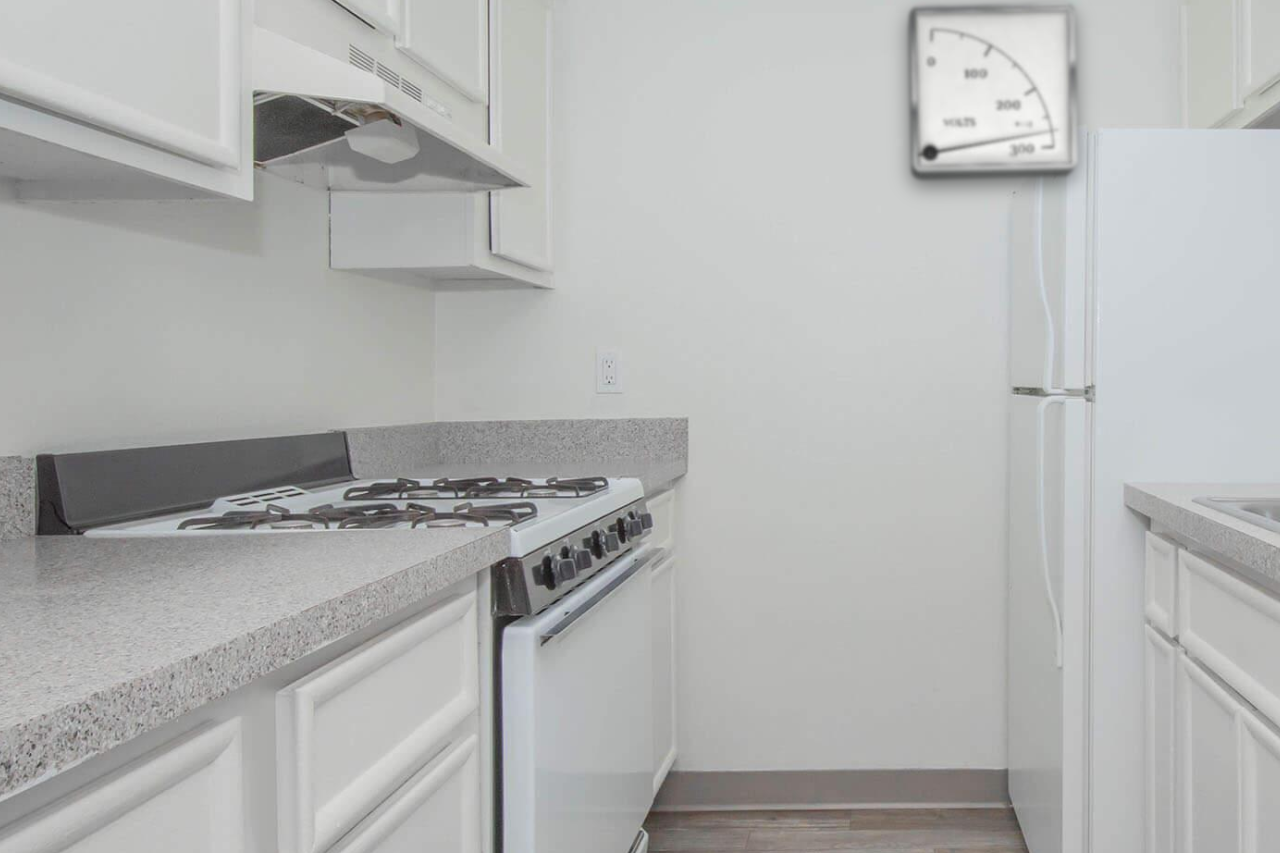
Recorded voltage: **275** V
